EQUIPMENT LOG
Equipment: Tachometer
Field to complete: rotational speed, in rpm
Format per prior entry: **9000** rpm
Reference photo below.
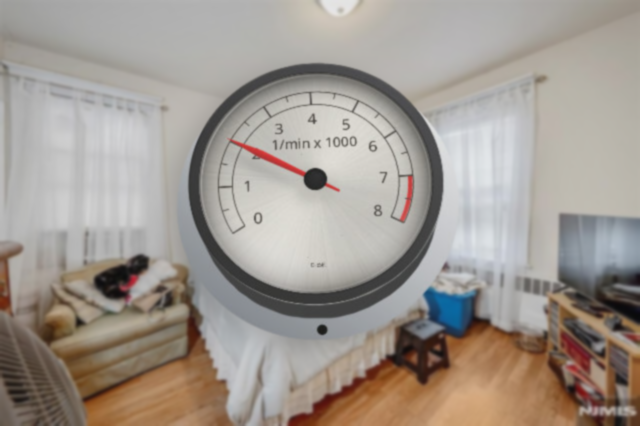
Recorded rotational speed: **2000** rpm
